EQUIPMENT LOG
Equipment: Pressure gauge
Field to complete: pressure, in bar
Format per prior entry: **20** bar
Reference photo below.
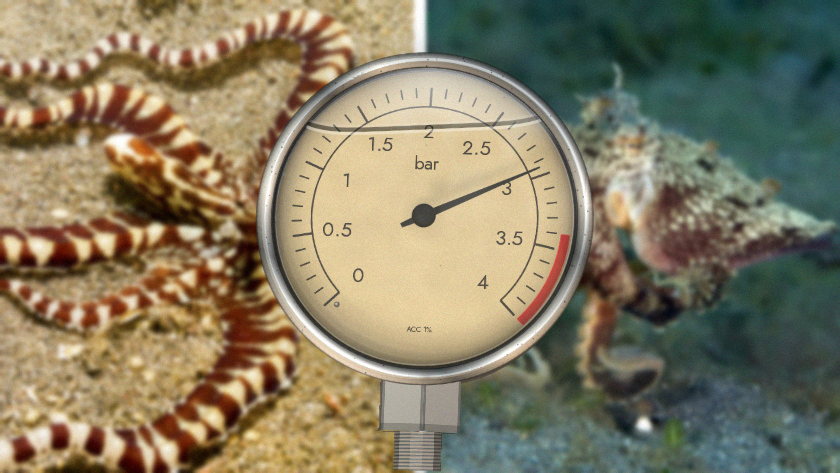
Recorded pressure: **2.95** bar
